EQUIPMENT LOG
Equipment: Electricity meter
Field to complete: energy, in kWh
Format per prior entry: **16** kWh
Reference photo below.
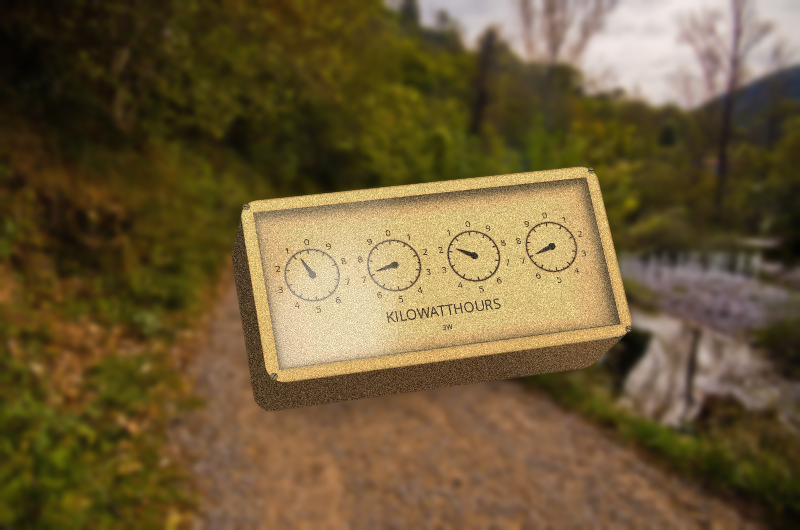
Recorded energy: **717** kWh
